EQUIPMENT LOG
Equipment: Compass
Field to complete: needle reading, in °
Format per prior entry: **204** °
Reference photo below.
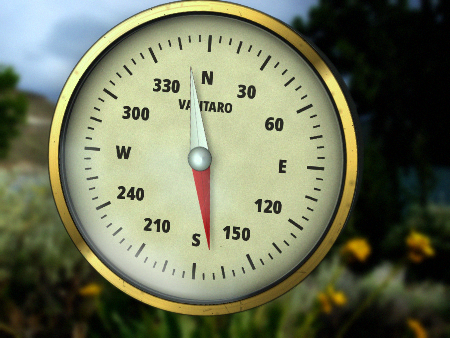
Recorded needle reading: **170** °
